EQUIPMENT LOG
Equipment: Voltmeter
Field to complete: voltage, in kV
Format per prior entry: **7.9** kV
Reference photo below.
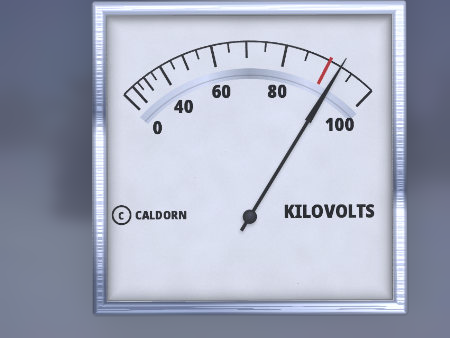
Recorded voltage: **92.5** kV
